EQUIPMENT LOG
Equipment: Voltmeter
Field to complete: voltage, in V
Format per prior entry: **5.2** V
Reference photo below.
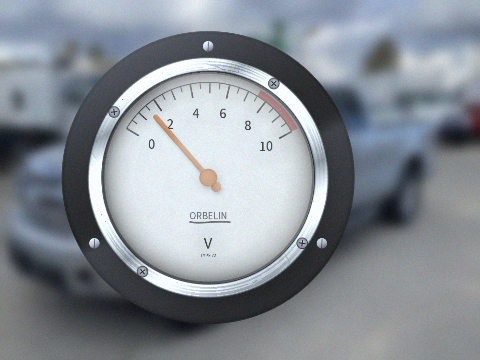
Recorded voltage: **1.5** V
